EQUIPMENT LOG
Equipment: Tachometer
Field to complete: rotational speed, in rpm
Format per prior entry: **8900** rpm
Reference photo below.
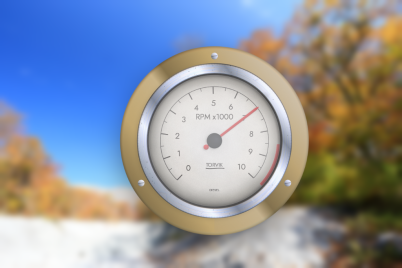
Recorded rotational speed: **7000** rpm
